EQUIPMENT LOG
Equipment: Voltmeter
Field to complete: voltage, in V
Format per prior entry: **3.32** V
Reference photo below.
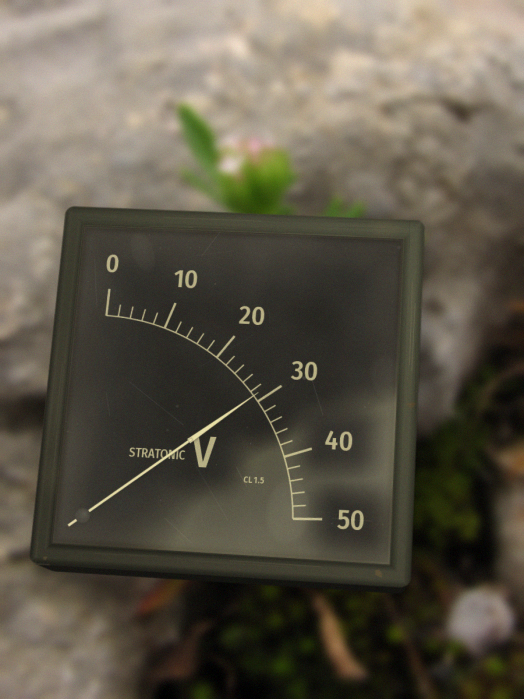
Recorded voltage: **29** V
